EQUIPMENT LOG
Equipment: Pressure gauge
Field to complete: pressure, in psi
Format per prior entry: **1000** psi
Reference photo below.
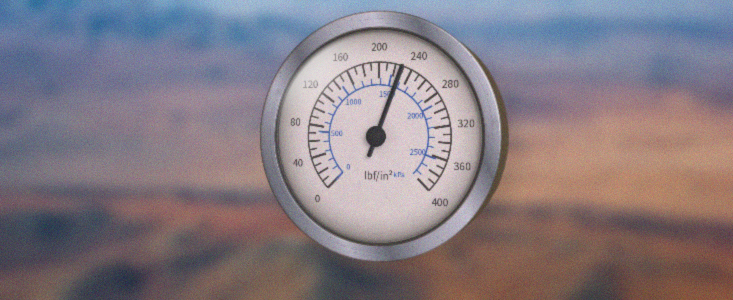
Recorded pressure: **230** psi
